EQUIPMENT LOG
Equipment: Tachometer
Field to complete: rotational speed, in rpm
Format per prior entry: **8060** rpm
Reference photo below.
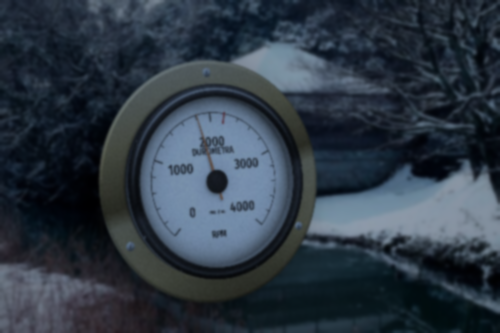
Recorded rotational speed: **1800** rpm
